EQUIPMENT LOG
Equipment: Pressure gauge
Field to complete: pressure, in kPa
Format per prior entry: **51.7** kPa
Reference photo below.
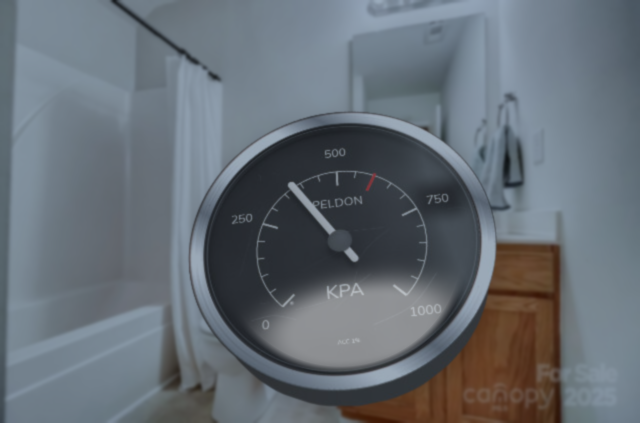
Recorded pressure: **375** kPa
